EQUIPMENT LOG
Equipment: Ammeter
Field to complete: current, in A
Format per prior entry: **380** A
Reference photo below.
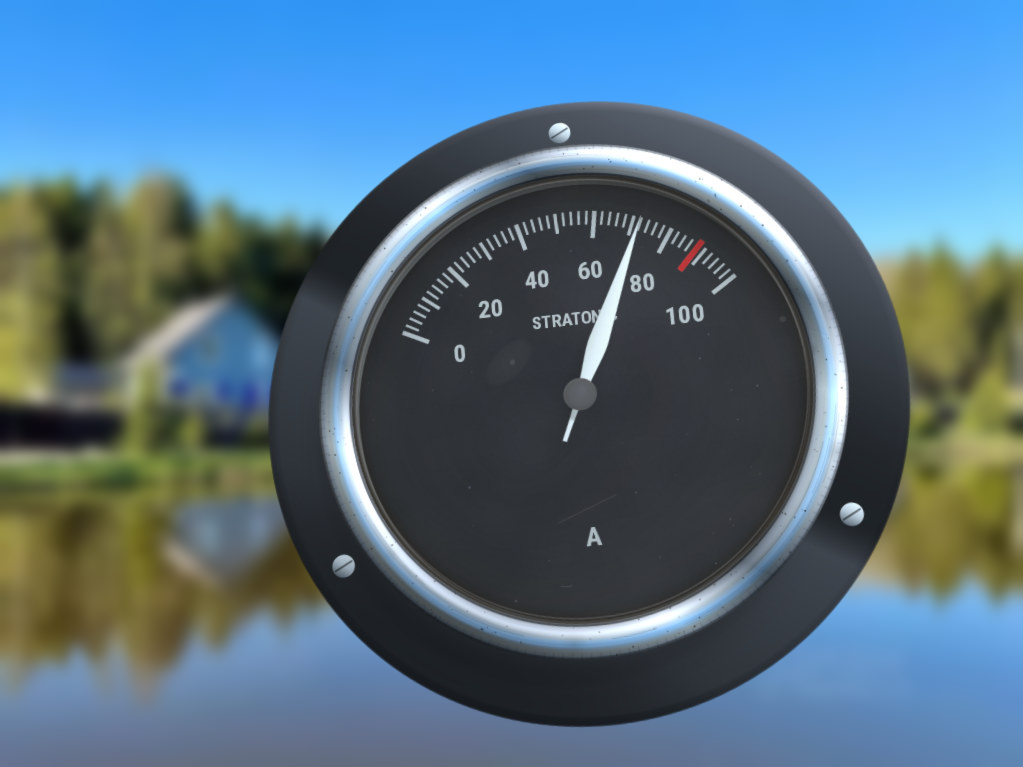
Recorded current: **72** A
